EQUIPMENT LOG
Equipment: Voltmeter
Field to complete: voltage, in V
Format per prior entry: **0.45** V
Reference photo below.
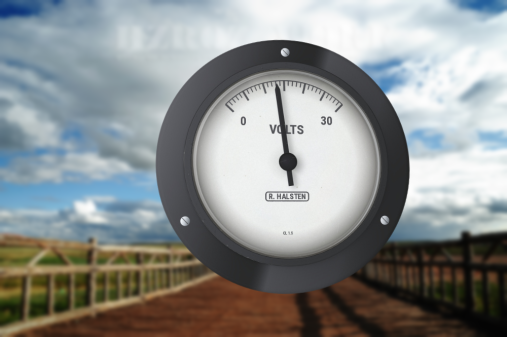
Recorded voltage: **13** V
